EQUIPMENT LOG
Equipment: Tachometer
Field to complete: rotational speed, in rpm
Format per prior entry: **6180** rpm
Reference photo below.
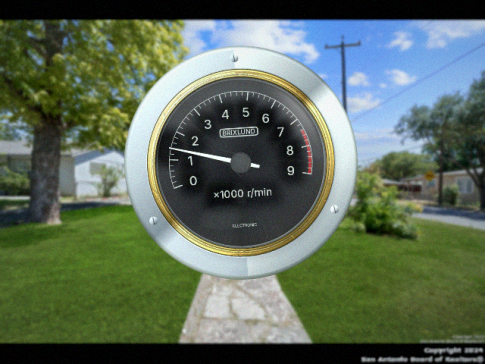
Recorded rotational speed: **1400** rpm
